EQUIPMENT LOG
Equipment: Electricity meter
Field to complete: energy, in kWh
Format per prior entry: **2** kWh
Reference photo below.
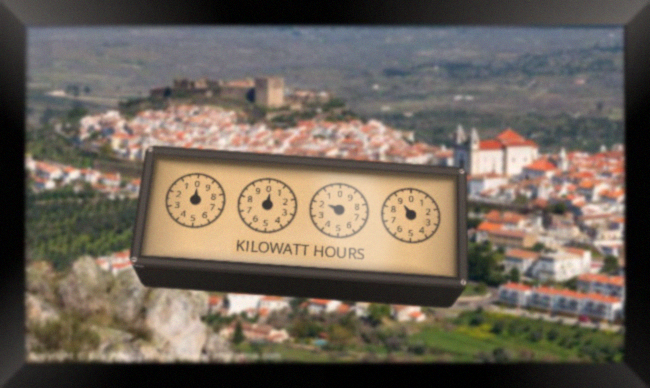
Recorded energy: **19** kWh
